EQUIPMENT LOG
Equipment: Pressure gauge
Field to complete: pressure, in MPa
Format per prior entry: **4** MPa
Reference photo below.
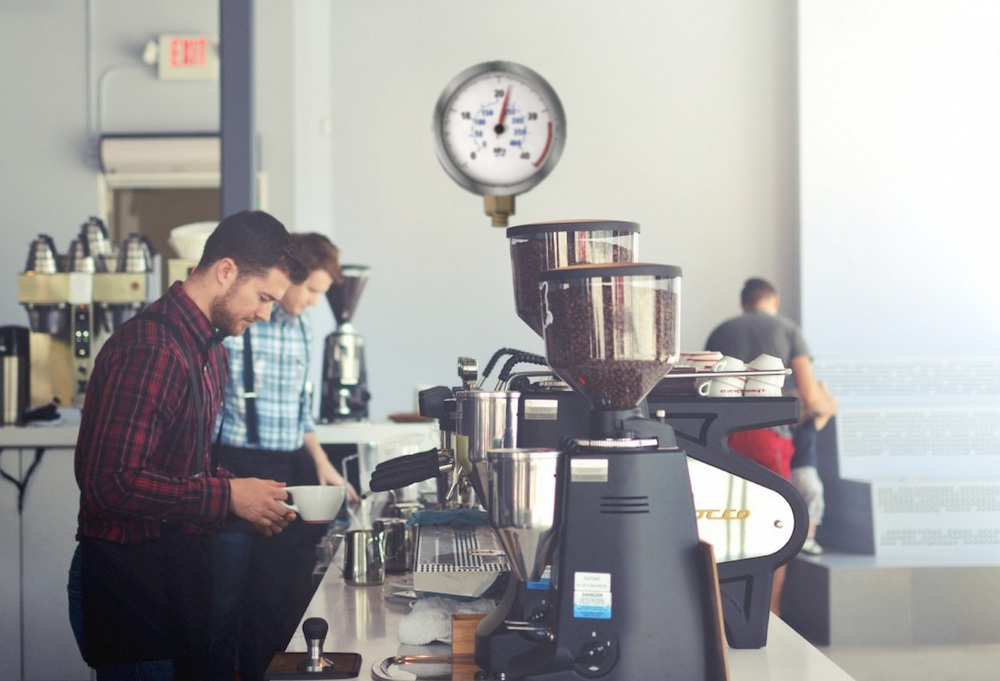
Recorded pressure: **22** MPa
